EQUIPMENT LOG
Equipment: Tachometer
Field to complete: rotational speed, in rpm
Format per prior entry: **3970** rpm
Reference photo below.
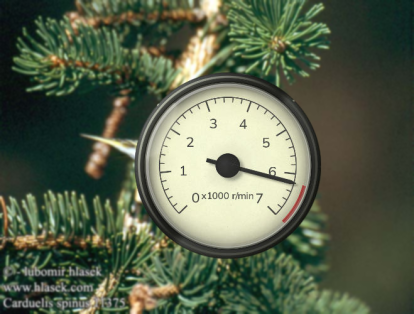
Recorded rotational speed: **6200** rpm
